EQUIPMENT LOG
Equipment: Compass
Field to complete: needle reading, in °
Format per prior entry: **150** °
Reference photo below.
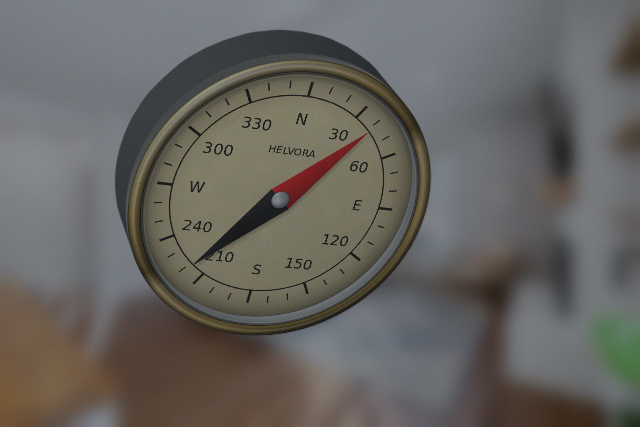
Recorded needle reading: **40** °
